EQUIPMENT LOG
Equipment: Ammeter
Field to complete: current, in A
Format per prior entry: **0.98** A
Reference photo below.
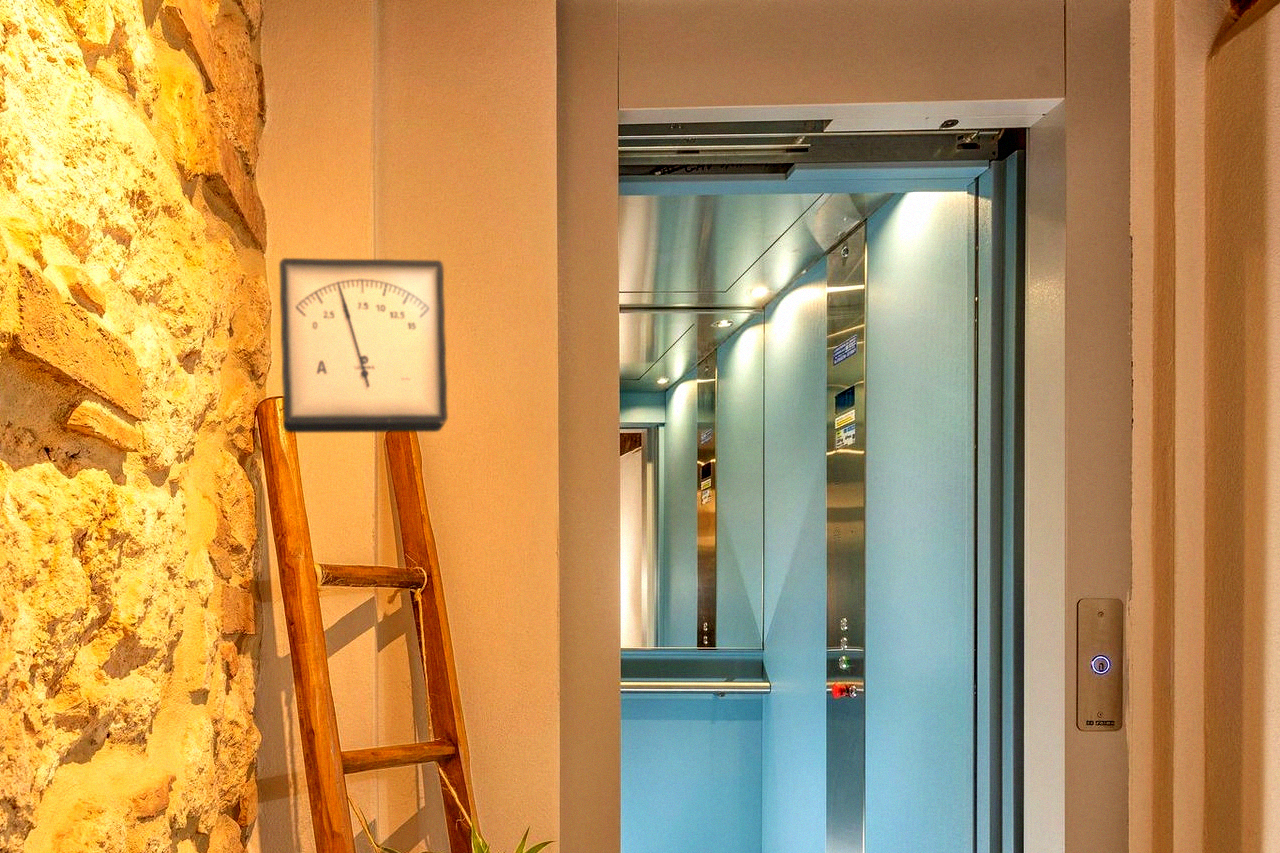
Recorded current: **5** A
